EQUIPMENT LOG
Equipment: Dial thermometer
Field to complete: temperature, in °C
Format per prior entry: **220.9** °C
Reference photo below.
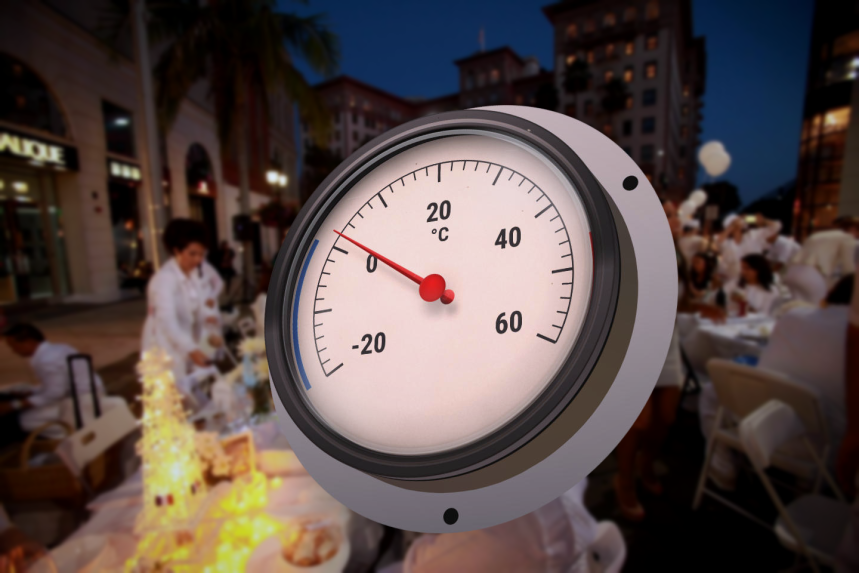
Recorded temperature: **2** °C
